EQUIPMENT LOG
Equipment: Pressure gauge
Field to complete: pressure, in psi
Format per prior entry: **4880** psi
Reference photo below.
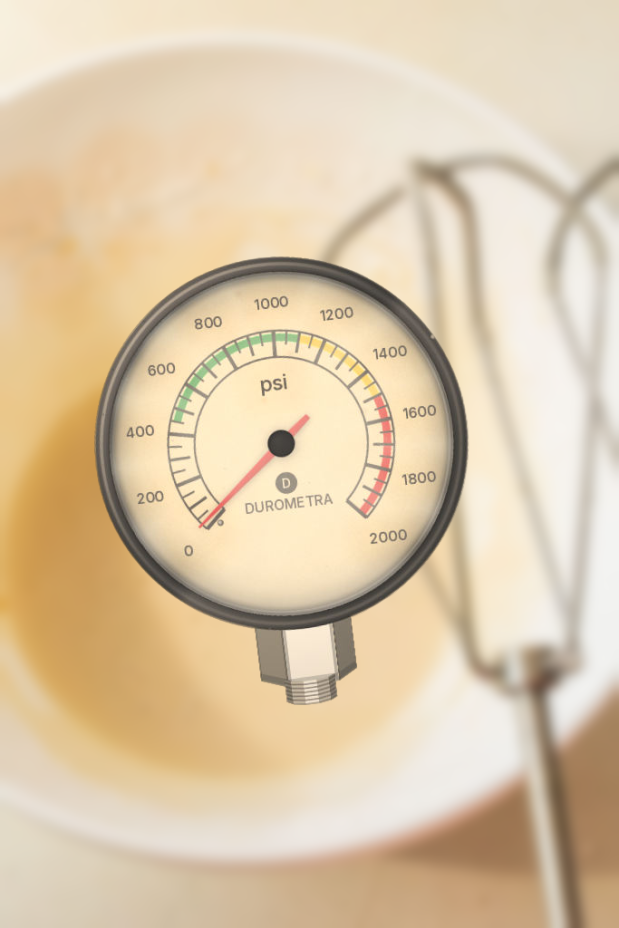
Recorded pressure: **25** psi
